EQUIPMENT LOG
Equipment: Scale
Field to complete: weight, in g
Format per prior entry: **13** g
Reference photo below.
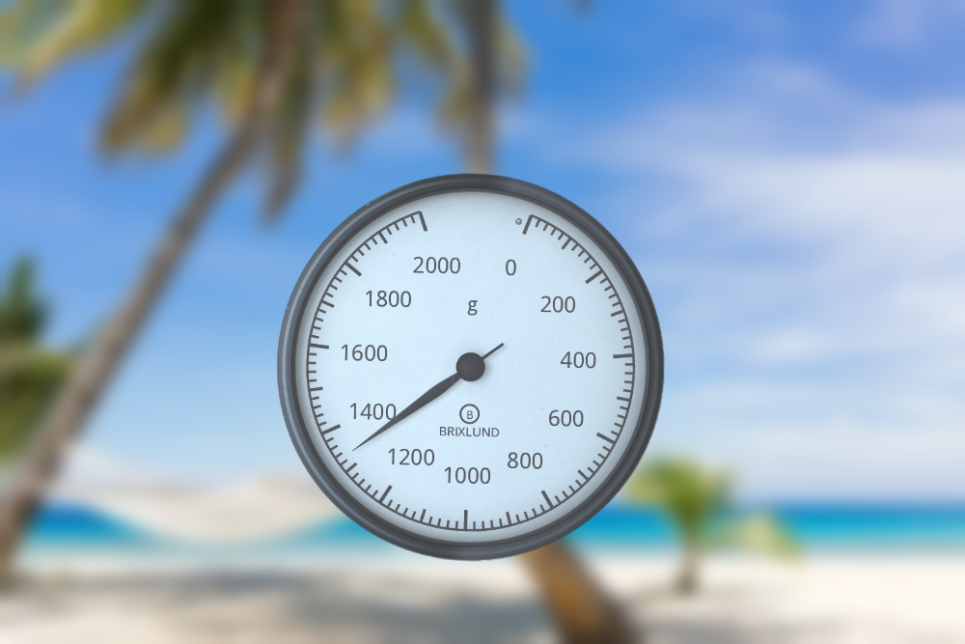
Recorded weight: **1330** g
